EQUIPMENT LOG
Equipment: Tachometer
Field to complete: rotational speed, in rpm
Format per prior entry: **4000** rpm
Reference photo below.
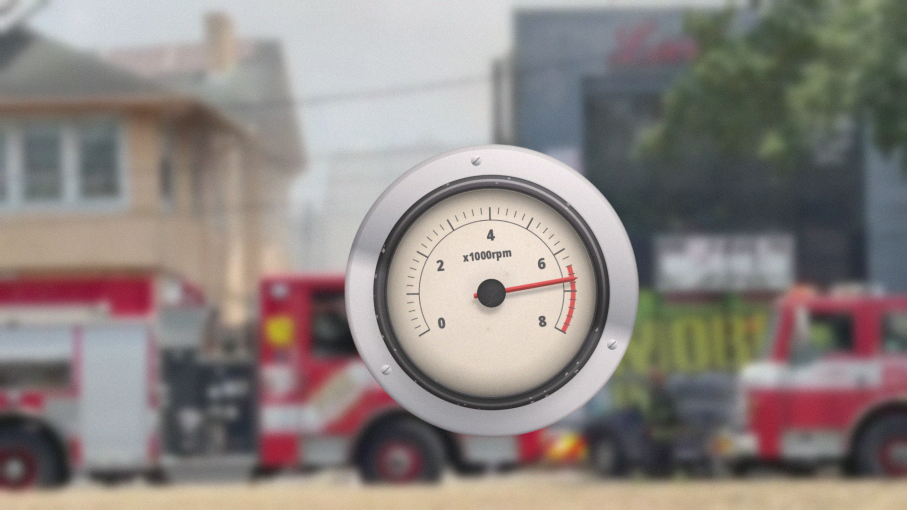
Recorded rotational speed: **6700** rpm
